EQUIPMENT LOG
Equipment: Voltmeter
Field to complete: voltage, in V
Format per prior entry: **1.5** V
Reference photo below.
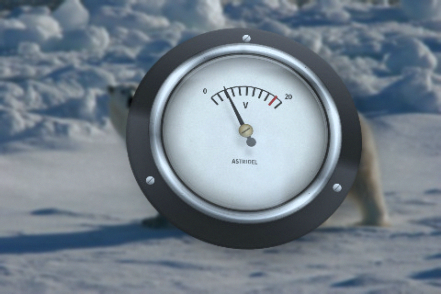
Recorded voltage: **4** V
